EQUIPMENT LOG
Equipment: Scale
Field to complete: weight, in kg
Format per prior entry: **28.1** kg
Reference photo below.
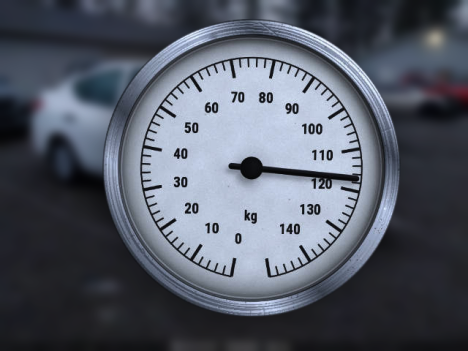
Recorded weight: **117** kg
